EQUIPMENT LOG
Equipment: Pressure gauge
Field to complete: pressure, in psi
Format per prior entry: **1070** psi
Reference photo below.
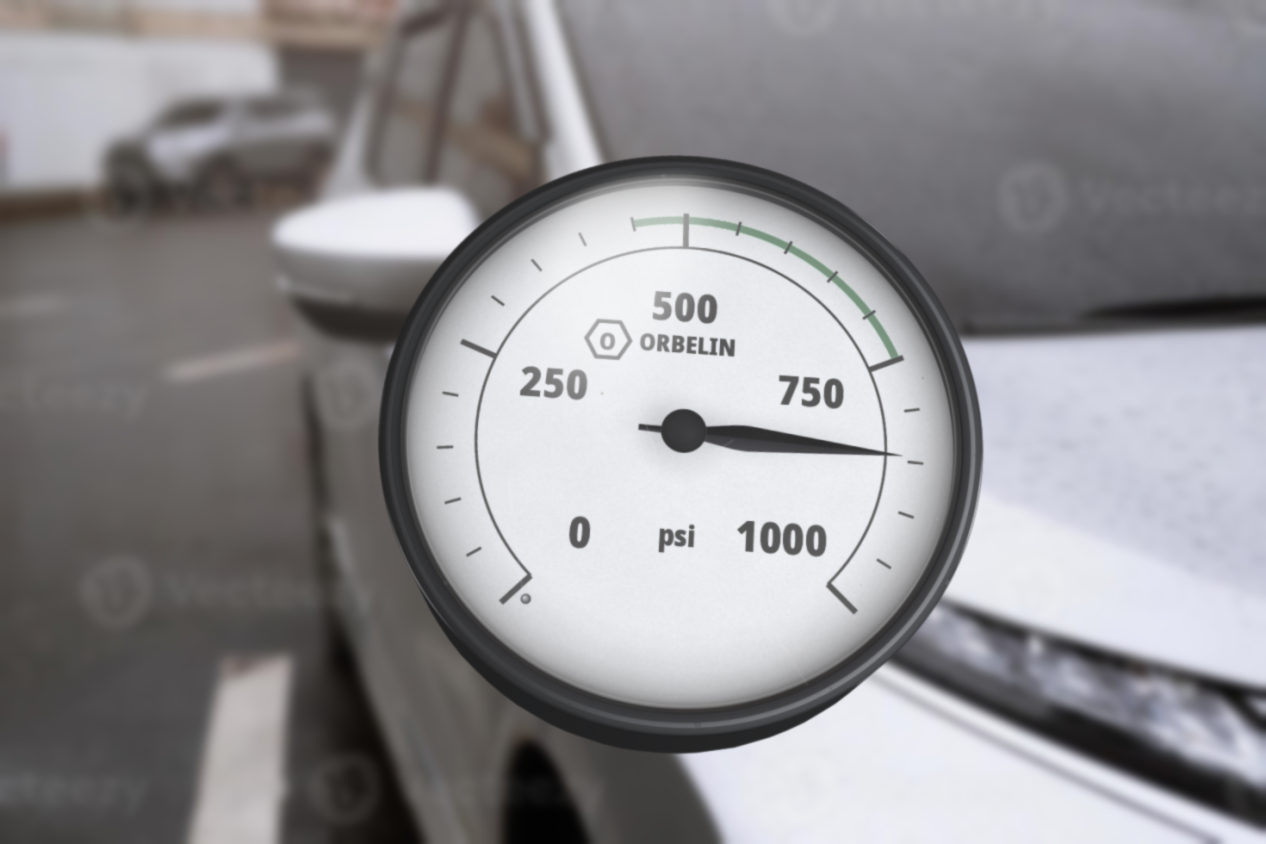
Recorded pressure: **850** psi
